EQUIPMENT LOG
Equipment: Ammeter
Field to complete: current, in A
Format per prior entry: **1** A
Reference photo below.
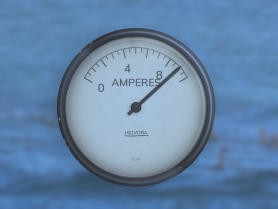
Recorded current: **9** A
